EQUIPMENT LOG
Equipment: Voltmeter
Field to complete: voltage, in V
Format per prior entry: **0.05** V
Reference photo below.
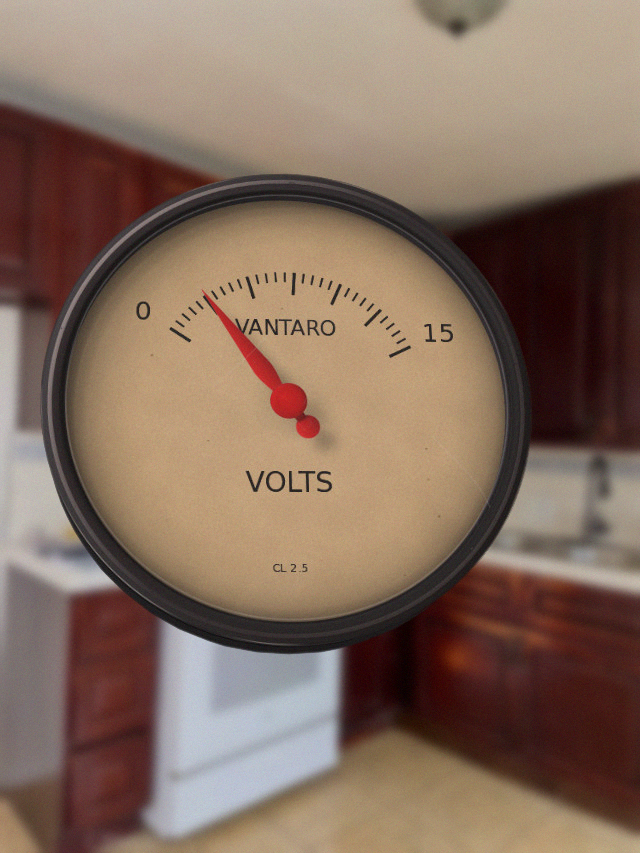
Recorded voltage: **2.5** V
